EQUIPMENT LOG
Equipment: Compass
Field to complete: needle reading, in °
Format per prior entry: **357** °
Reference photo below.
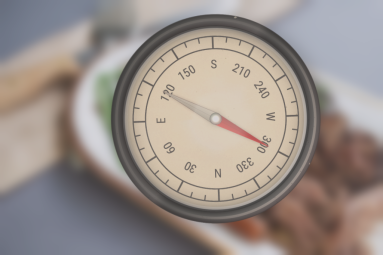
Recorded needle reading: **300** °
